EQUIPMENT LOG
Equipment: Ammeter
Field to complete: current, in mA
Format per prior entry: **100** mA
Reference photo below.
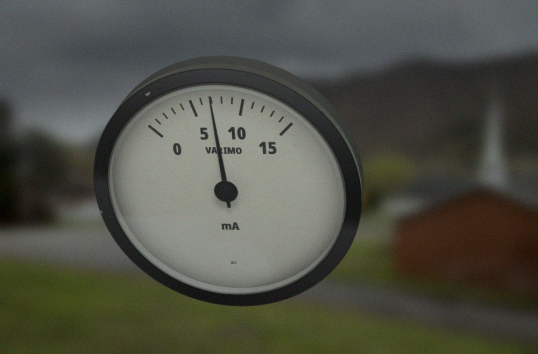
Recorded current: **7** mA
